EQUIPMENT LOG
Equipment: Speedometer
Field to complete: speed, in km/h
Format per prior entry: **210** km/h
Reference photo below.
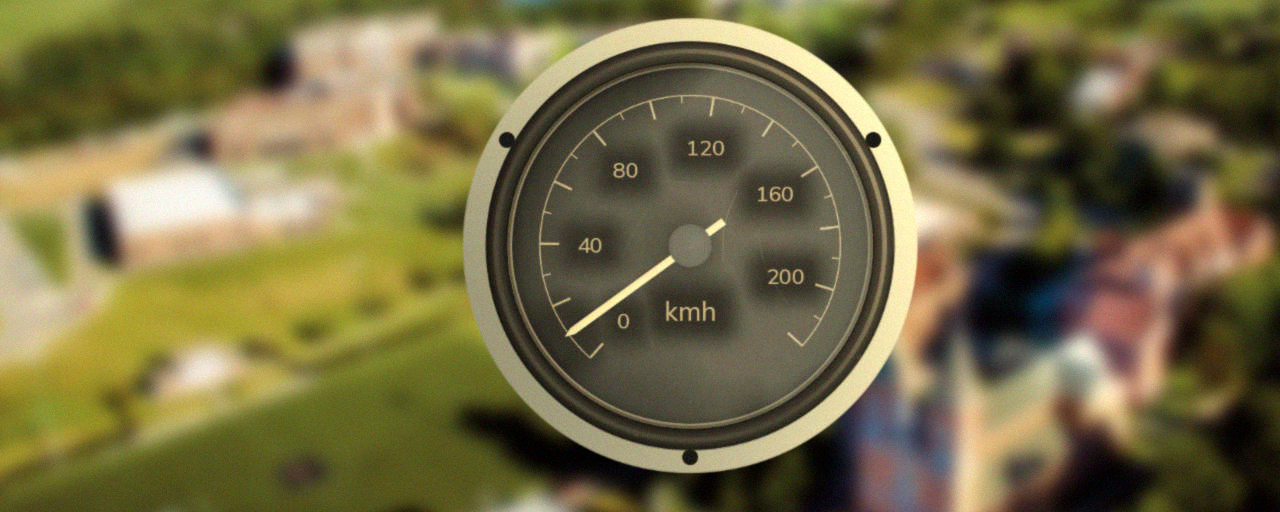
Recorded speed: **10** km/h
